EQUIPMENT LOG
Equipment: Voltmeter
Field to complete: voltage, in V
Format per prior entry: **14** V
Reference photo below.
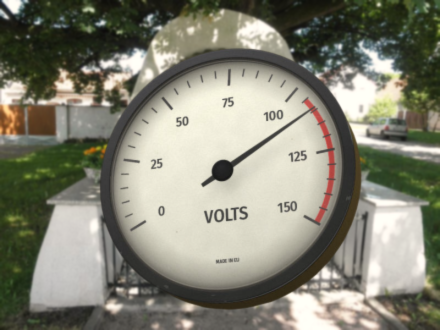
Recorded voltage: **110** V
